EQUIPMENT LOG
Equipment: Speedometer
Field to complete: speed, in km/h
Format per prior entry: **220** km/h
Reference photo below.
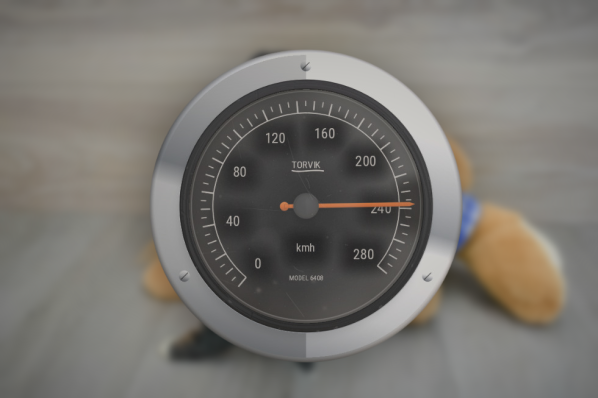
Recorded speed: **237.5** km/h
